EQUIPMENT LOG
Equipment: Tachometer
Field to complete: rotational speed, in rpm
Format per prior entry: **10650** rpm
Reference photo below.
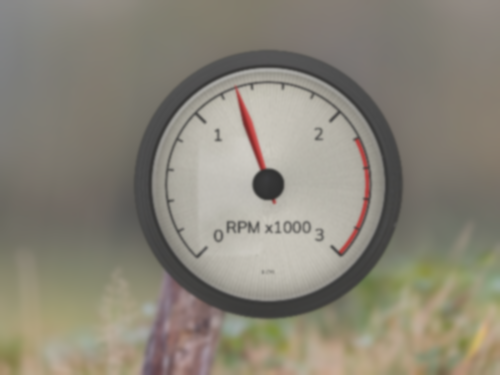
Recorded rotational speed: **1300** rpm
